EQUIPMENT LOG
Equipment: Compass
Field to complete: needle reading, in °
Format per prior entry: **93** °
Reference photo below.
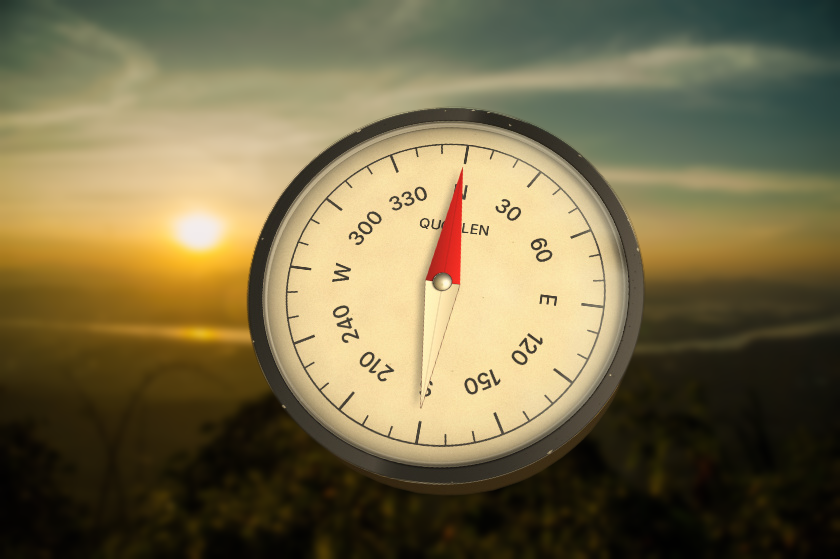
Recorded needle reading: **0** °
